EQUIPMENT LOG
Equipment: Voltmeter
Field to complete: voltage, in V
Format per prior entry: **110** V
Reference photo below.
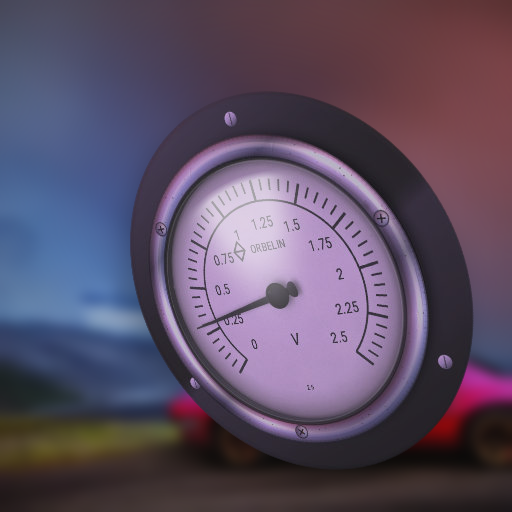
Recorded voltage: **0.3** V
